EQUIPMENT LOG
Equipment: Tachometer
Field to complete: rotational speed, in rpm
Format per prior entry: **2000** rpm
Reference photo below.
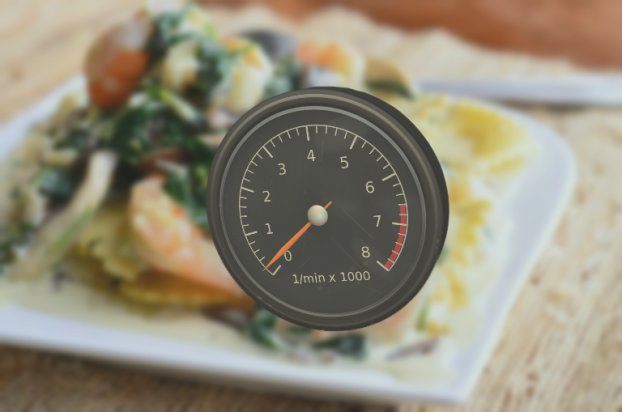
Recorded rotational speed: **200** rpm
